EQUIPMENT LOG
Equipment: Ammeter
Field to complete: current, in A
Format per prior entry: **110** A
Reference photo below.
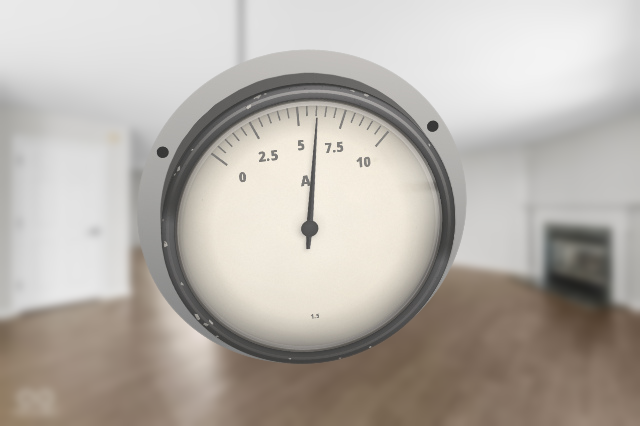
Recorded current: **6** A
